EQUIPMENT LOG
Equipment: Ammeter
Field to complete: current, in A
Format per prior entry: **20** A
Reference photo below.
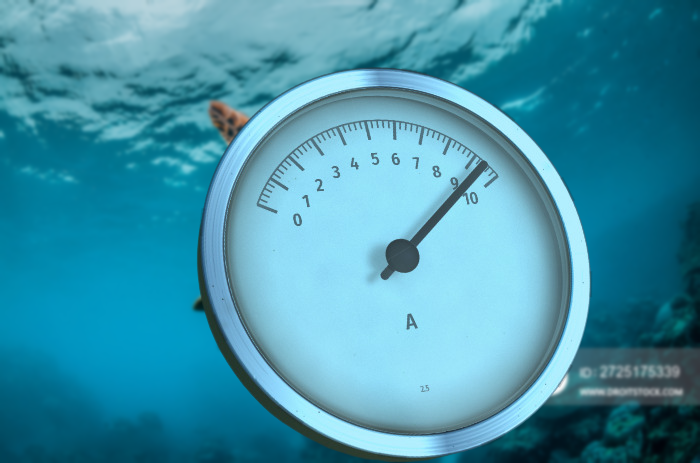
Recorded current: **9.4** A
